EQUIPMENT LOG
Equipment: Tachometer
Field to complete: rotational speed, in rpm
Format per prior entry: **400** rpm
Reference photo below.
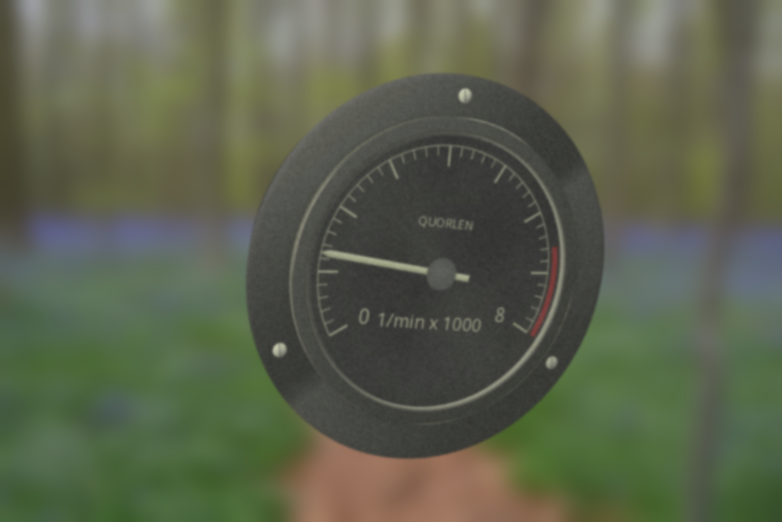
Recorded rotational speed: **1300** rpm
